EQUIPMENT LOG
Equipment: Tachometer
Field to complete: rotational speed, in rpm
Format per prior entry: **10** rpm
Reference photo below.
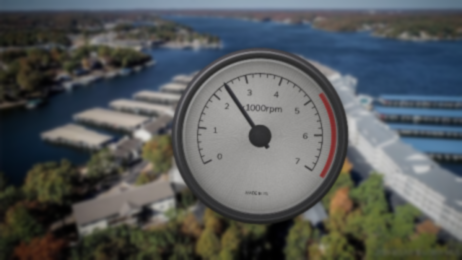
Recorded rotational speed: **2400** rpm
